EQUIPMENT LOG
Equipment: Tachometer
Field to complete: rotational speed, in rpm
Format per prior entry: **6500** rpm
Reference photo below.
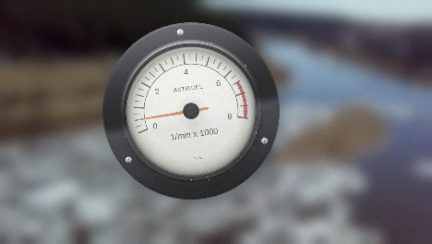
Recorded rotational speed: **500** rpm
